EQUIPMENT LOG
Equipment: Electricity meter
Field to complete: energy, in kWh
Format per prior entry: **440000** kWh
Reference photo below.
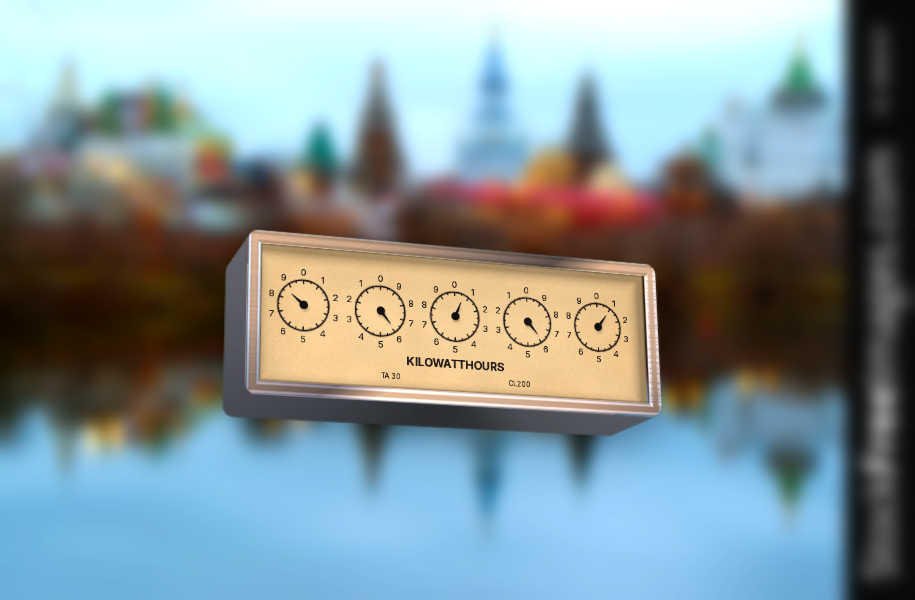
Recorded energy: **86061** kWh
